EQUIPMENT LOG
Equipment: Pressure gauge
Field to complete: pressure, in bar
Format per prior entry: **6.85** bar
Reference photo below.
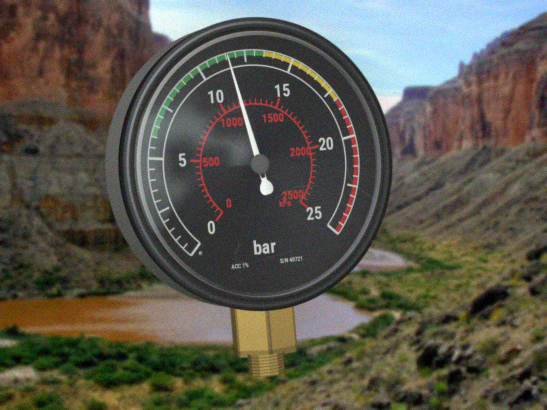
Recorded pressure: **11.5** bar
